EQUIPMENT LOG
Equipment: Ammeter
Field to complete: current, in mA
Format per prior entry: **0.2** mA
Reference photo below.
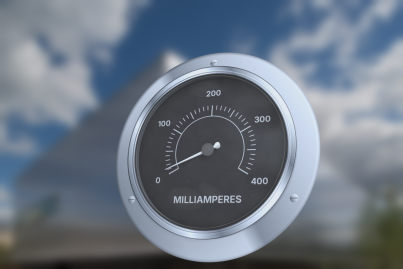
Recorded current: **10** mA
